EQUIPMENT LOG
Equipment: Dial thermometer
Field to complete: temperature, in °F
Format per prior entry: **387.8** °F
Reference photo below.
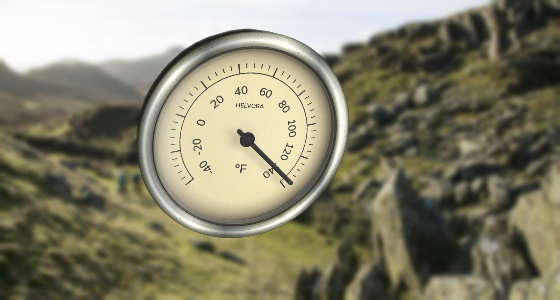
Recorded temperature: **136** °F
